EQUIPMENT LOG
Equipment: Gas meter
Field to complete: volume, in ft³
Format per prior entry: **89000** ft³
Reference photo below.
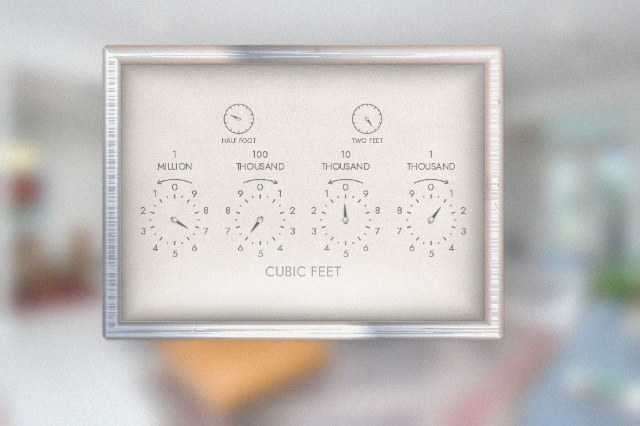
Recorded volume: **660100** ft³
